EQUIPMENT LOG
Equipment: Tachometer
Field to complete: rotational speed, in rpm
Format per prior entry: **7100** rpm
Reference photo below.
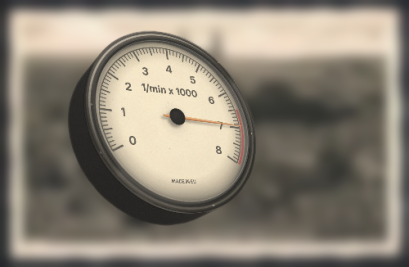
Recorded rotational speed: **7000** rpm
